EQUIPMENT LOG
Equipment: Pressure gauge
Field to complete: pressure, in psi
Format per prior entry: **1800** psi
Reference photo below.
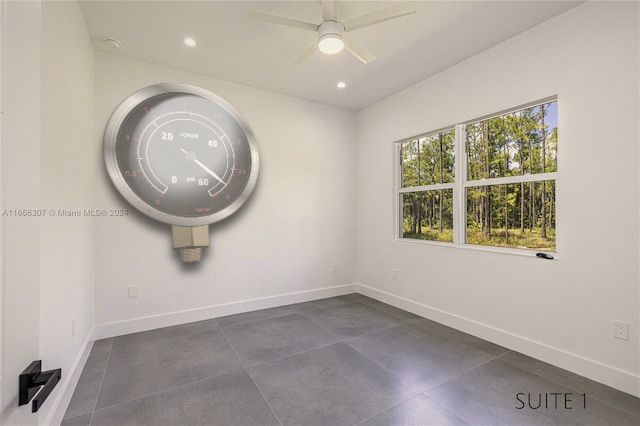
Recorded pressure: **55** psi
